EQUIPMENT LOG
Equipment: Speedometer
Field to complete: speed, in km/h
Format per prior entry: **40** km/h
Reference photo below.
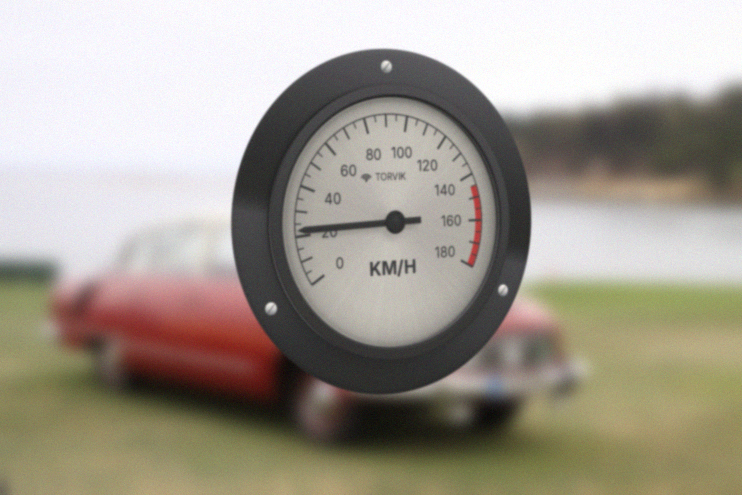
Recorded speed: **22.5** km/h
